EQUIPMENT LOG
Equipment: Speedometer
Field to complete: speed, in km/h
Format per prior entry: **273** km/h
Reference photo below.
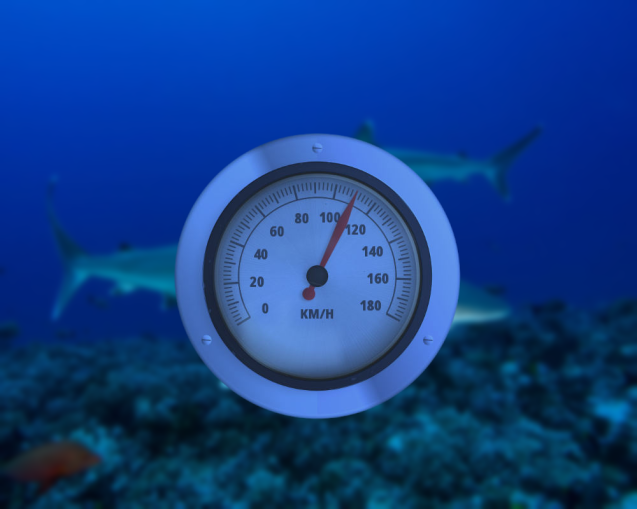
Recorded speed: **110** km/h
